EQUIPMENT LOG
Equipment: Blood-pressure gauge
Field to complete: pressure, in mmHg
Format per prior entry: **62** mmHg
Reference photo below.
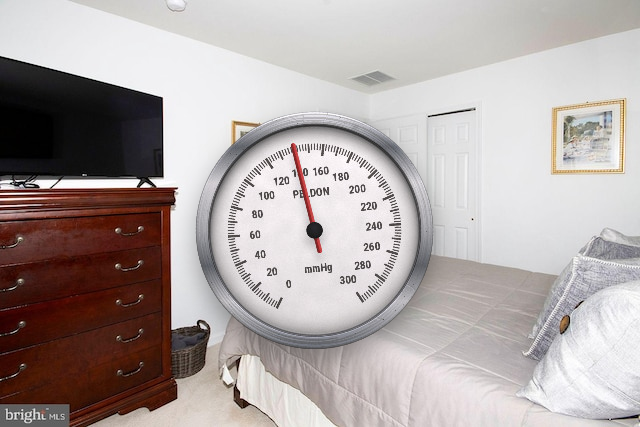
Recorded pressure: **140** mmHg
